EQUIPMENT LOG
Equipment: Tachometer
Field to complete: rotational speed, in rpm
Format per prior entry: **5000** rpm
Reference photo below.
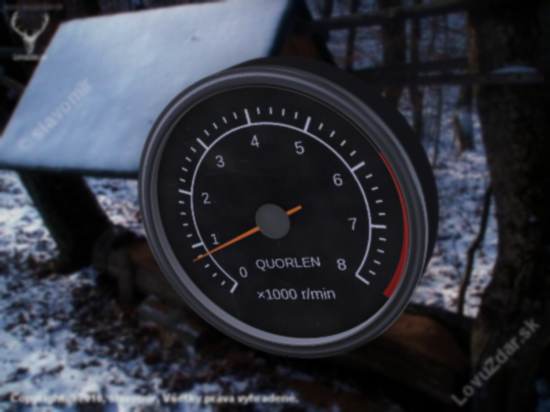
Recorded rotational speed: **800** rpm
